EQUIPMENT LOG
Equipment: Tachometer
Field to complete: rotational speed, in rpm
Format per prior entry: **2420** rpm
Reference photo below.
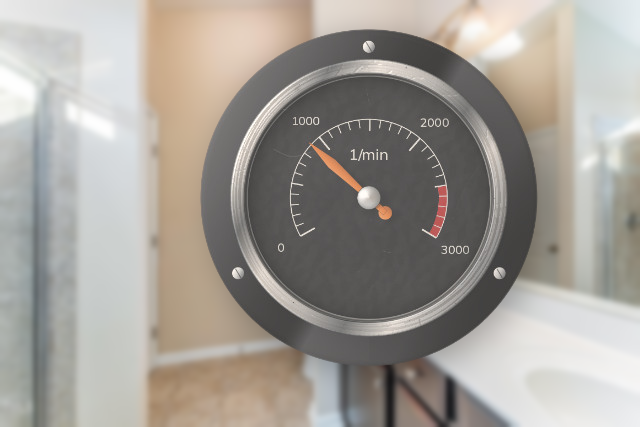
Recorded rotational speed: **900** rpm
